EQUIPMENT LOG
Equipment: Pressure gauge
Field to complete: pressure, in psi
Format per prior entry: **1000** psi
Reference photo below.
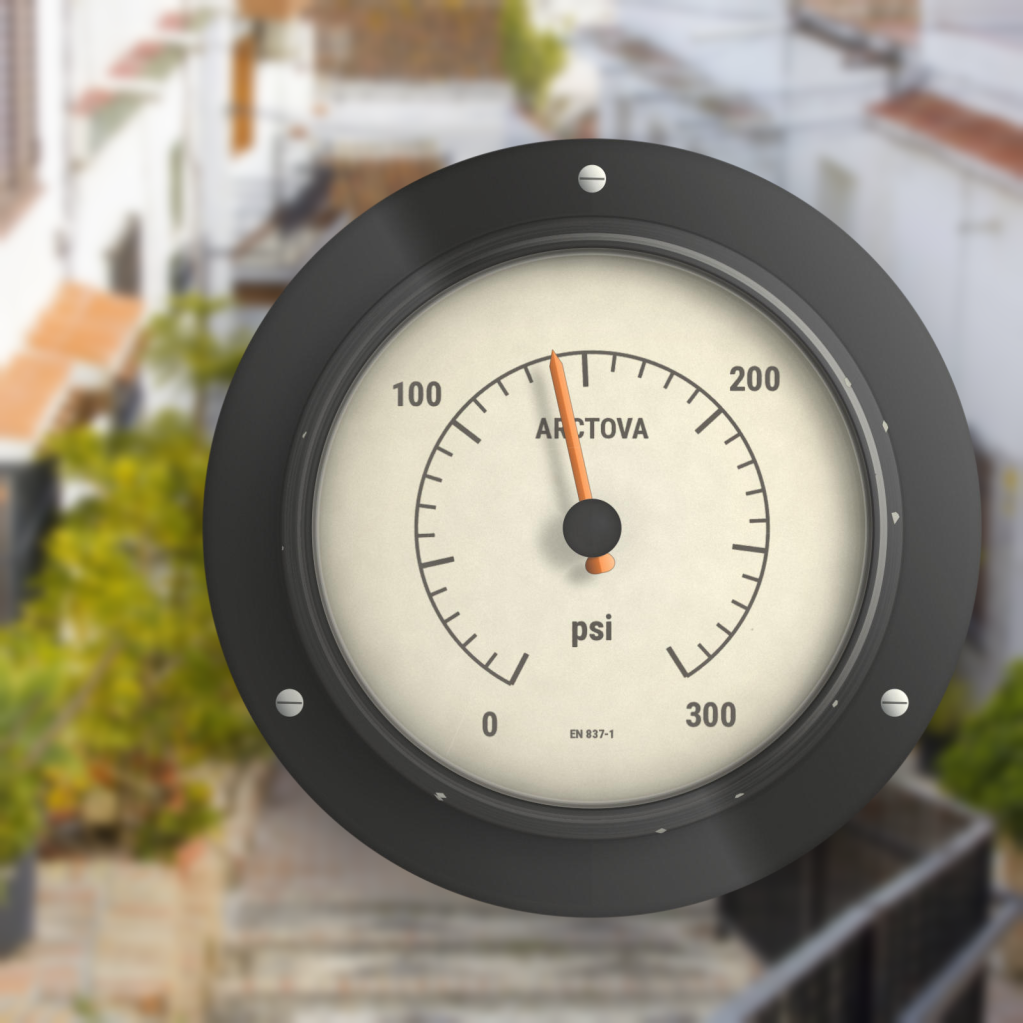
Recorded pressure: **140** psi
